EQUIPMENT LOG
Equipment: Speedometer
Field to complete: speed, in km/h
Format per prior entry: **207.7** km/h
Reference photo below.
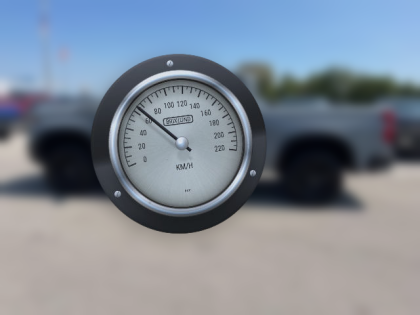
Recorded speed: **65** km/h
